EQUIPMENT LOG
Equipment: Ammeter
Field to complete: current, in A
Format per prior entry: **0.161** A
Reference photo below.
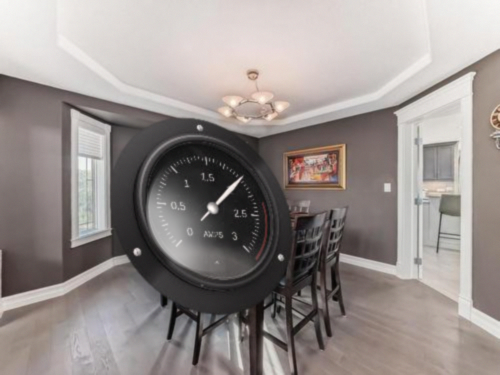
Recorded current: **2** A
